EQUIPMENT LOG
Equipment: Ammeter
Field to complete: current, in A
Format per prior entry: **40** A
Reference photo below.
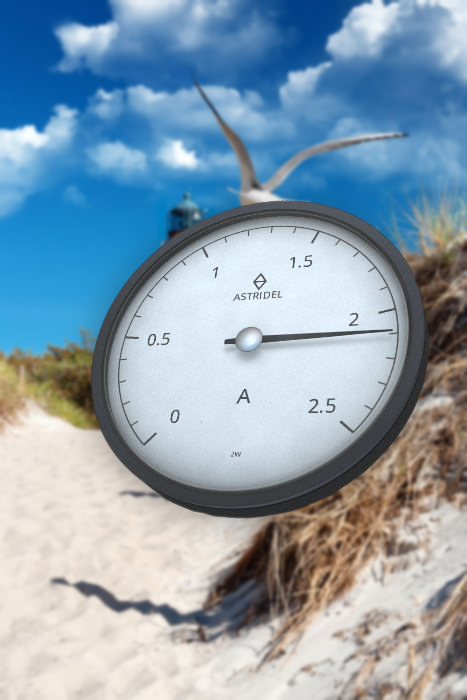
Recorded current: **2.1** A
